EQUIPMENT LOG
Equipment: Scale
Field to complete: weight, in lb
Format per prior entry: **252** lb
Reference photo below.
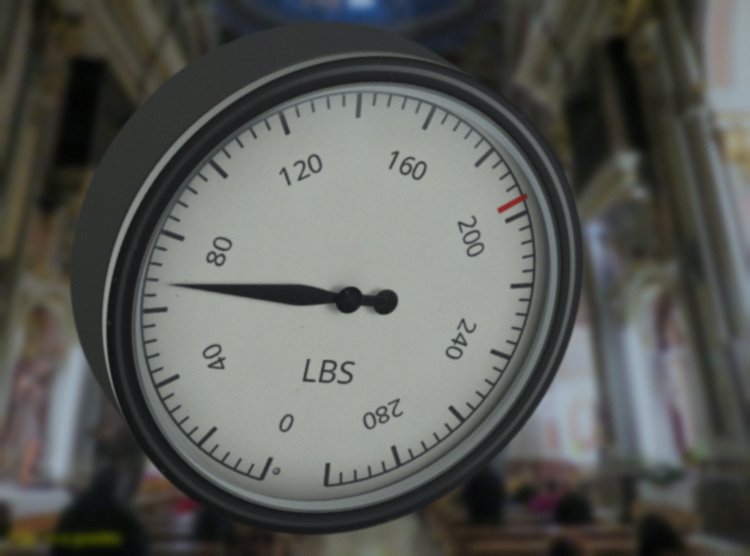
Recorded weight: **68** lb
